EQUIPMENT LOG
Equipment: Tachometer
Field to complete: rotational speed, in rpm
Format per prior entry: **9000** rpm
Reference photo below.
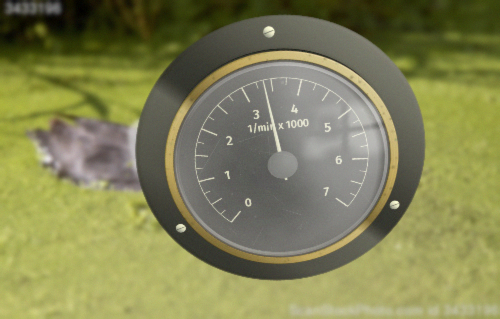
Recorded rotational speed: **3375** rpm
